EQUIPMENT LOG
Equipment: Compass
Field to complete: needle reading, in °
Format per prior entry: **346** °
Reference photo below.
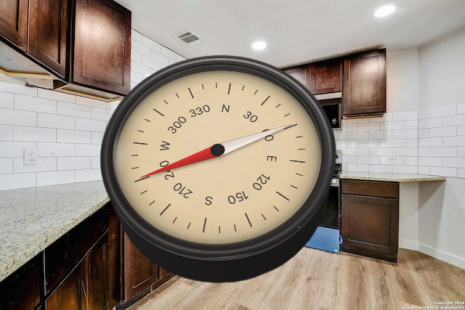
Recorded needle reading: **240** °
